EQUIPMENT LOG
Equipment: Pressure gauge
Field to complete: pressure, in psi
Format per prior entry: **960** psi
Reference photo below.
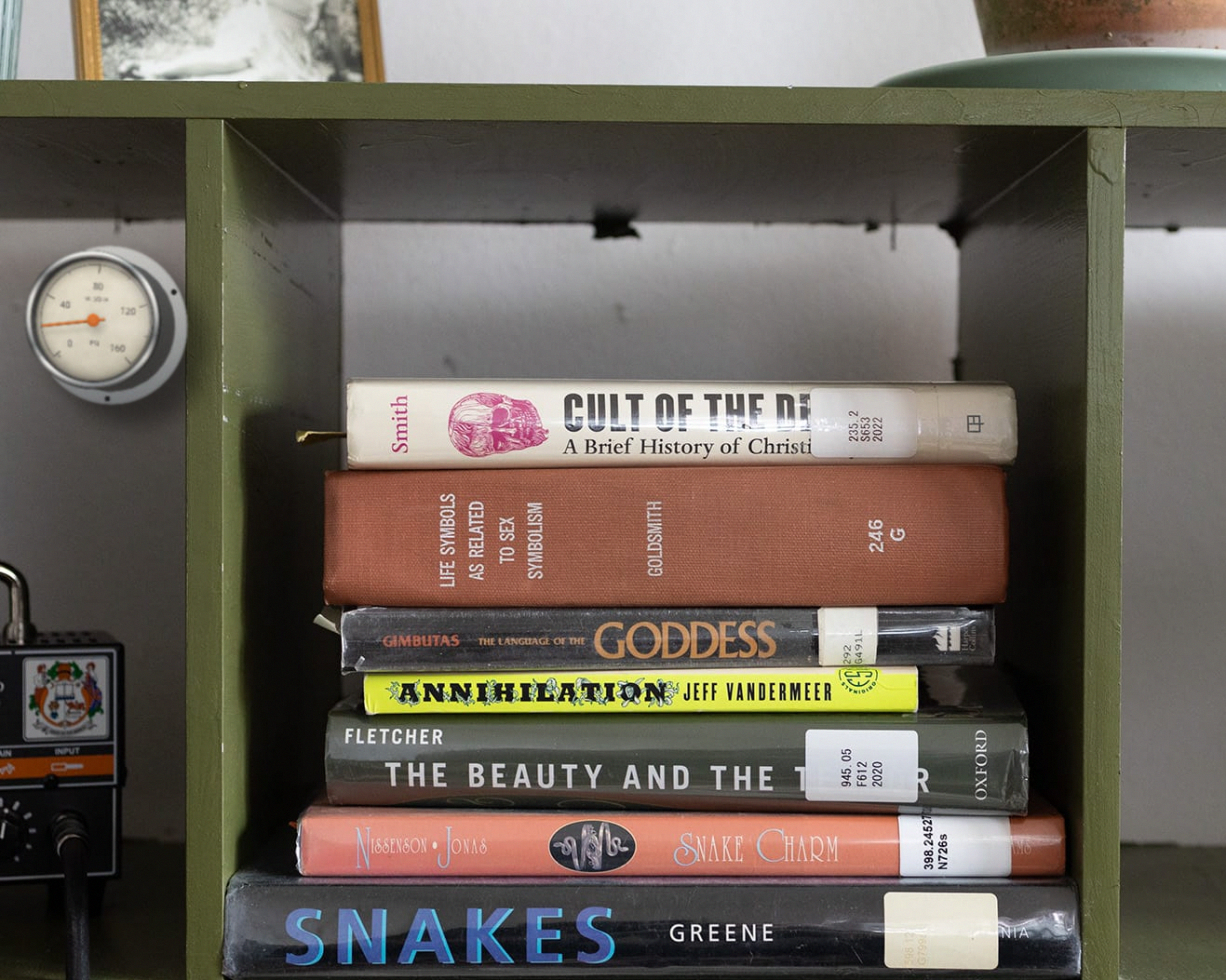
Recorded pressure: **20** psi
